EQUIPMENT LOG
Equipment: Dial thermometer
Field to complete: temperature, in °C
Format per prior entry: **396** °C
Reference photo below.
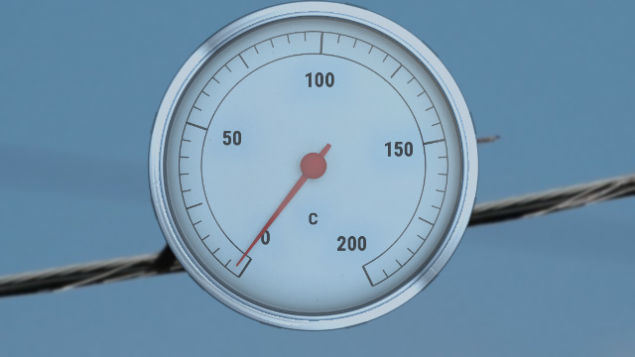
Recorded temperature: **2.5** °C
